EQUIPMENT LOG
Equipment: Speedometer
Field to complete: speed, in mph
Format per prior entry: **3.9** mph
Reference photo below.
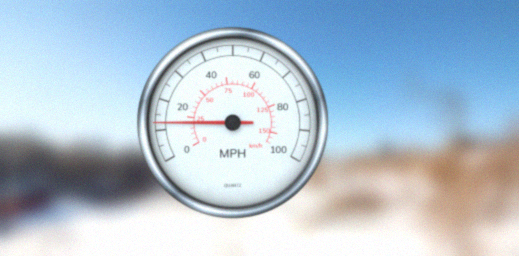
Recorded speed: **12.5** mph
